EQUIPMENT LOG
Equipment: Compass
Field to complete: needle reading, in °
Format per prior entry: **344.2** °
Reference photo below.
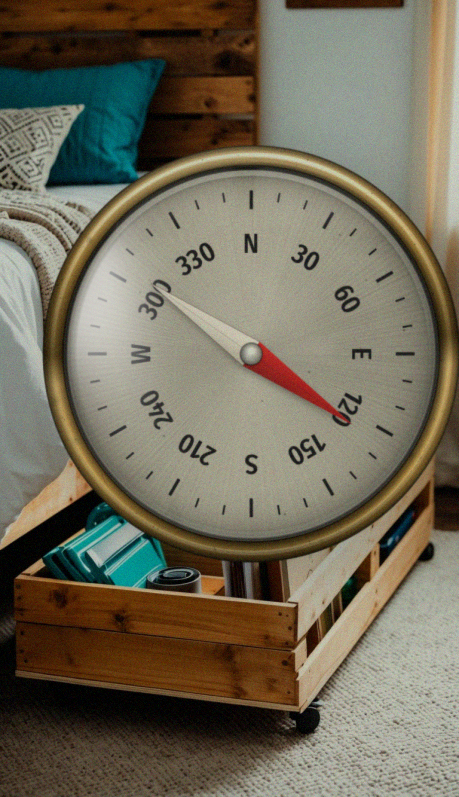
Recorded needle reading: **125** °
